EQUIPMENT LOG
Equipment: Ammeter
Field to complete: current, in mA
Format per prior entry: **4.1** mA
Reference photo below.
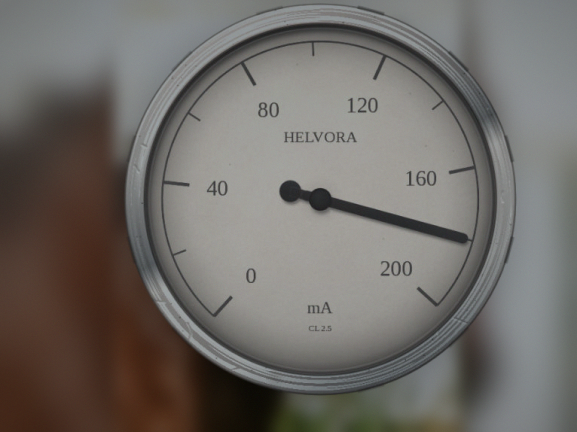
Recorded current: **180** mA
